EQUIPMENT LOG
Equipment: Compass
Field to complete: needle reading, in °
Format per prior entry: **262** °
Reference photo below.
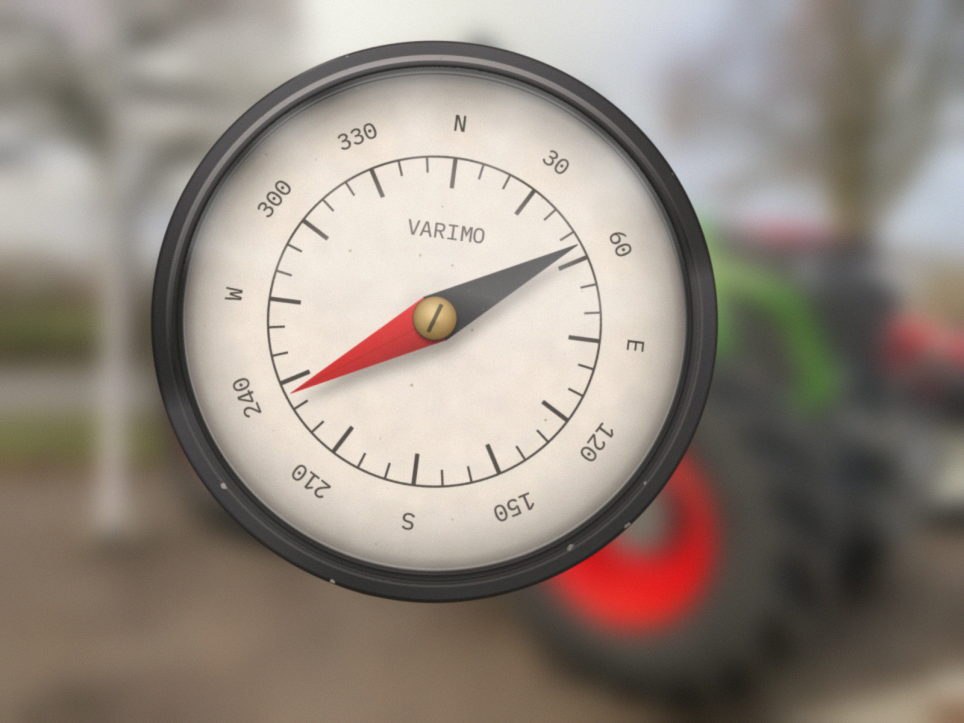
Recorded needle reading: **235** °
